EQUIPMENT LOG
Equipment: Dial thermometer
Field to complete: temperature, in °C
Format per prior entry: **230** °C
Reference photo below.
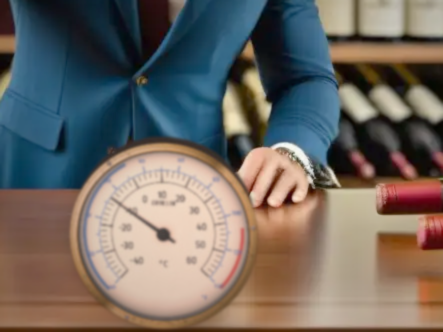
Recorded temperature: **-10** °C
